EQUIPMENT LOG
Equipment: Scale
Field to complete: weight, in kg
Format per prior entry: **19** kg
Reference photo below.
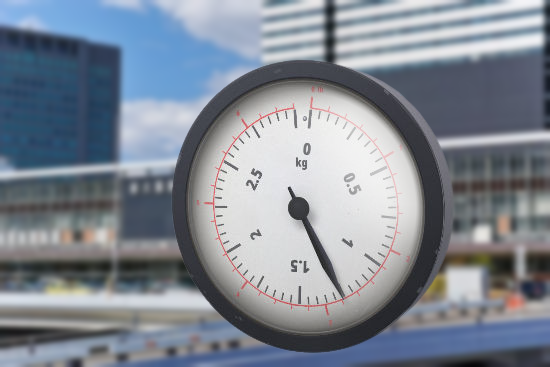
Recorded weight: **1.25** kg
